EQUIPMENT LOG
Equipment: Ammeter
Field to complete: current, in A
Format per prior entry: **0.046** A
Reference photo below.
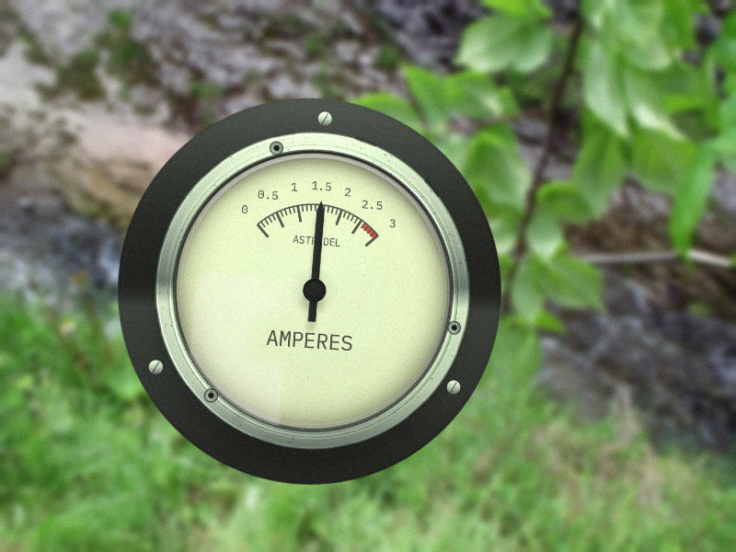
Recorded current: **1.5** A
